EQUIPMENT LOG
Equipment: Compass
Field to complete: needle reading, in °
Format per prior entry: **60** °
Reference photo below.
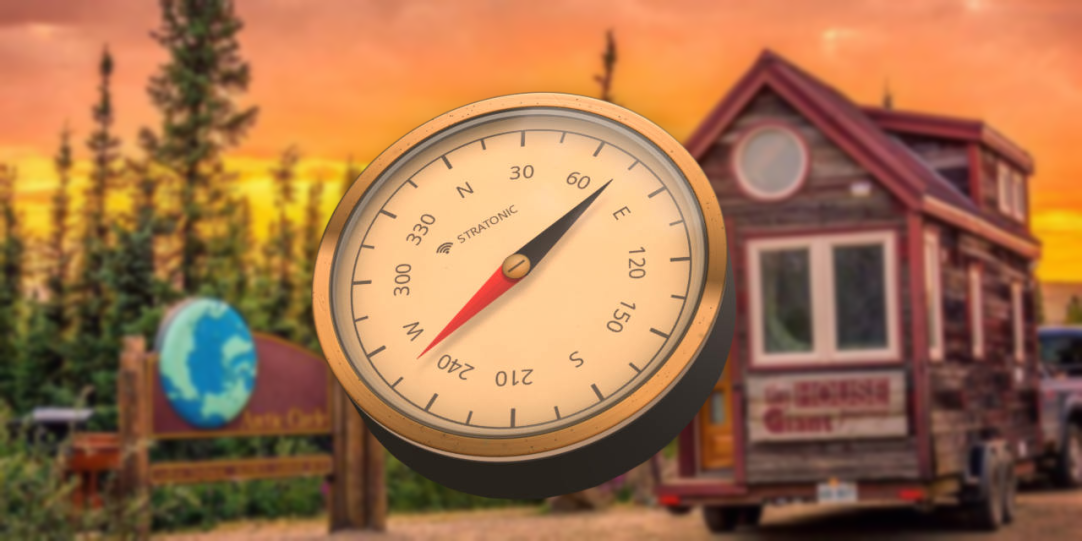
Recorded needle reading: **255** °
